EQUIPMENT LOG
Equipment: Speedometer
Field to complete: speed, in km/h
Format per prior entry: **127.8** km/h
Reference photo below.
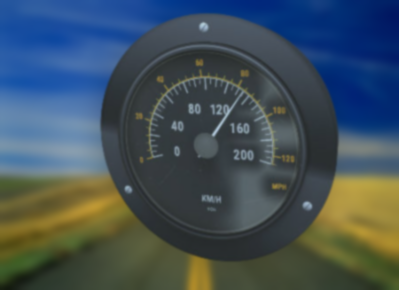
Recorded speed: **135** km/h
